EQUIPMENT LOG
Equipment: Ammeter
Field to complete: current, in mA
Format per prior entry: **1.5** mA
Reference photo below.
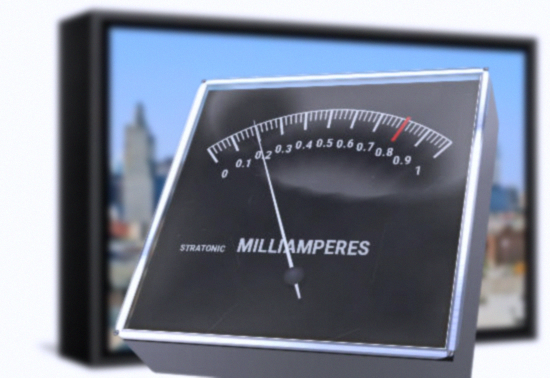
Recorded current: **0.2** mA
